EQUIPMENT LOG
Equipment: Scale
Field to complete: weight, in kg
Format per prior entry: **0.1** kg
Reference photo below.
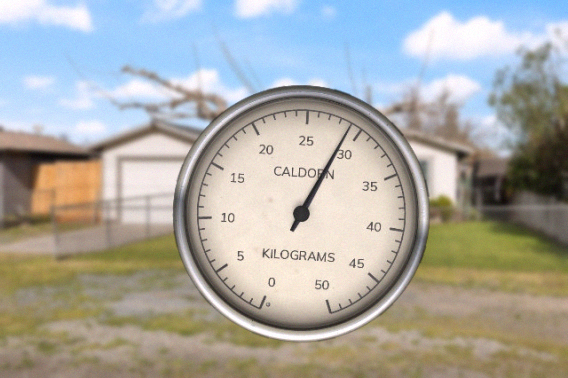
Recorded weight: **29** kg
